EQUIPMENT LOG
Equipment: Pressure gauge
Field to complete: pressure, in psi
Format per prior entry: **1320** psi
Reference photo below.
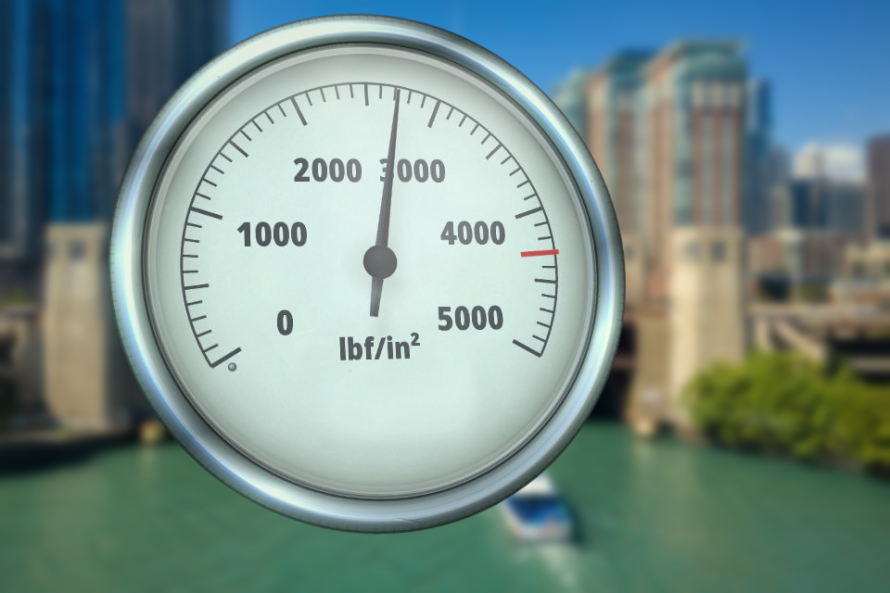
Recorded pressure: **2700** psi
